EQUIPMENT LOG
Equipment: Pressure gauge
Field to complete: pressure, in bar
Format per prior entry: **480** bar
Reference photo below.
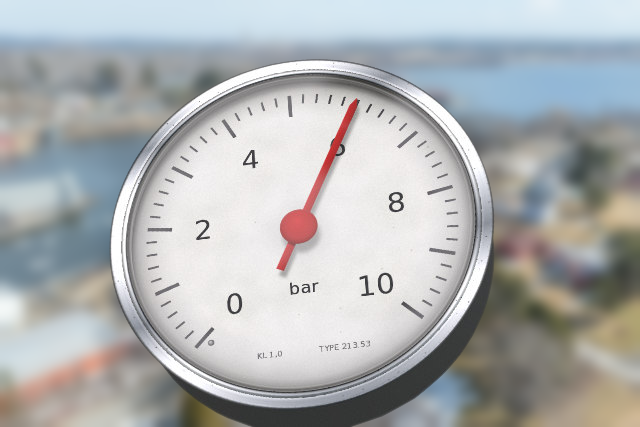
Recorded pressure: **6** bar
